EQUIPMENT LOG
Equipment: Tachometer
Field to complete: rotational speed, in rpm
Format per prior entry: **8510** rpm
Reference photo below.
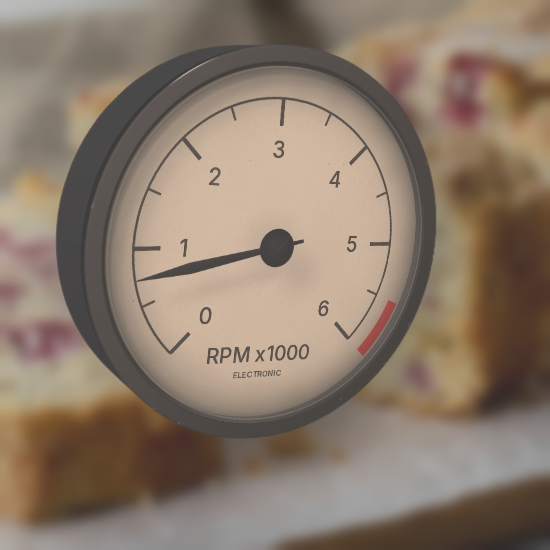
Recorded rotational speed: **750** rpm
